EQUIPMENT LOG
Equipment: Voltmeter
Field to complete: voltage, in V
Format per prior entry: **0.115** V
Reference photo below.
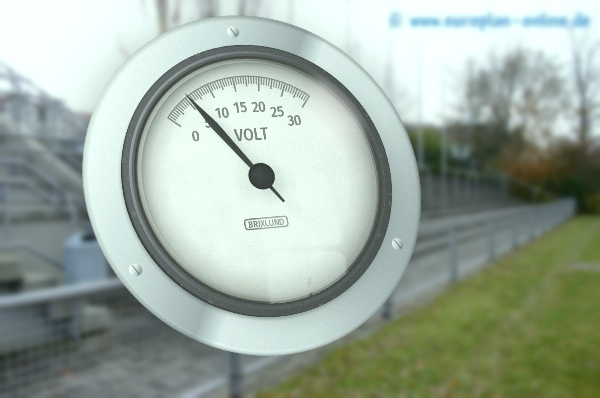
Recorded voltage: **5** V
